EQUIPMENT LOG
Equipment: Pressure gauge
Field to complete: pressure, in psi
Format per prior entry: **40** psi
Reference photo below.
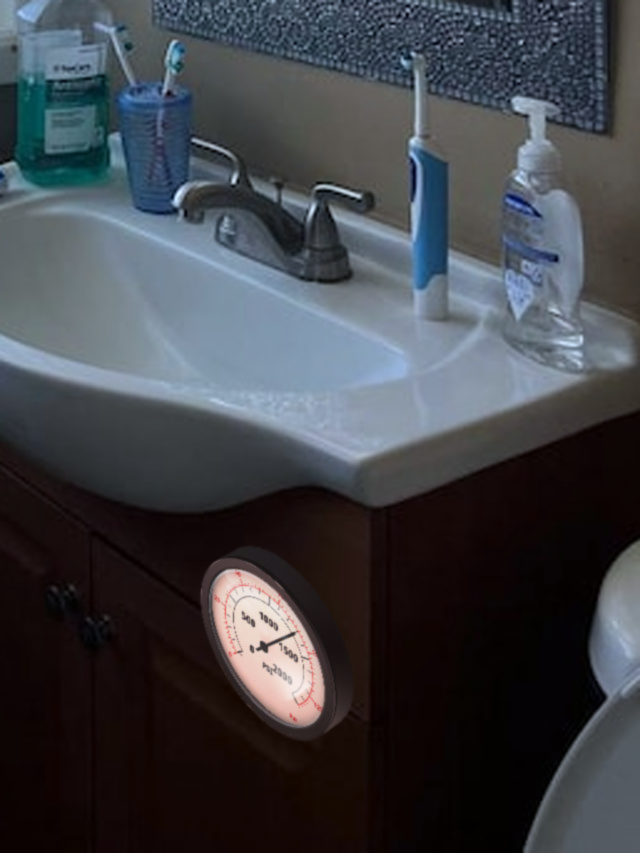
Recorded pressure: **1300** psi
